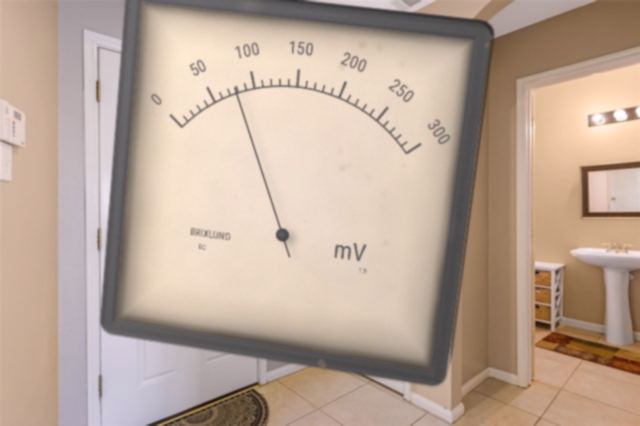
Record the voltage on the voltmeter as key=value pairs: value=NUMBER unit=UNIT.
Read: value=80 unit=mV
